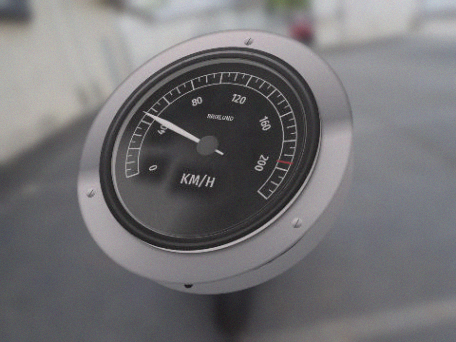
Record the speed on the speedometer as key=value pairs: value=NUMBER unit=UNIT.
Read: value=45 unit=km/h
